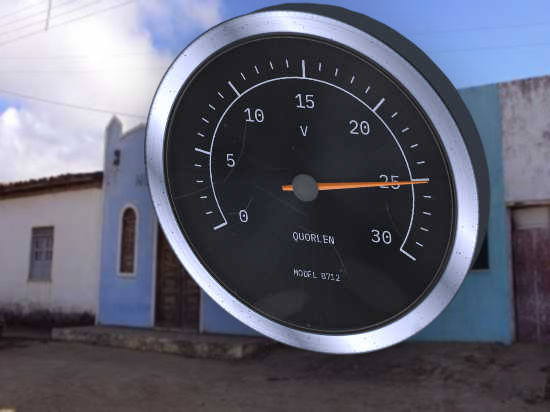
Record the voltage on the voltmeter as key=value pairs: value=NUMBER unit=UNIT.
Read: value=25 unit=V
